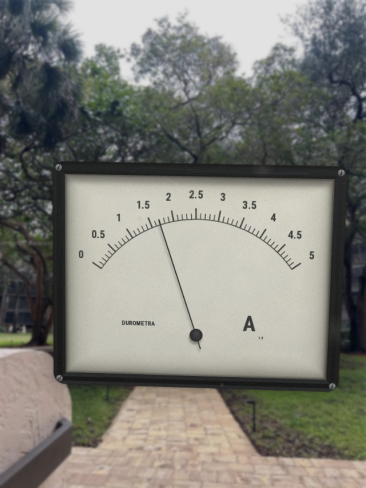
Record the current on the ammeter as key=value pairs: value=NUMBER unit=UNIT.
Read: value=1.7 unit=A
